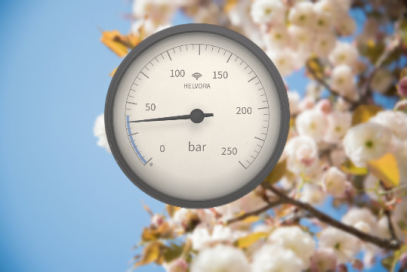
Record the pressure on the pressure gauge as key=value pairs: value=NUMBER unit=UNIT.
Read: value=35 unit=bar
